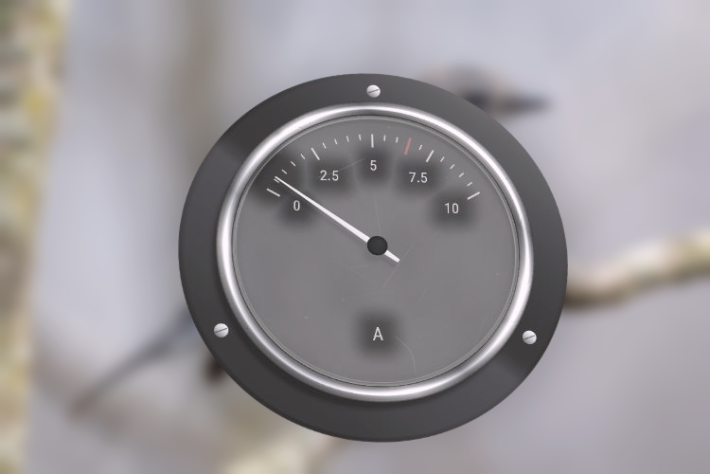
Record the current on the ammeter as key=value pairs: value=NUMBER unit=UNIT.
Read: value=0.5 unit=A
